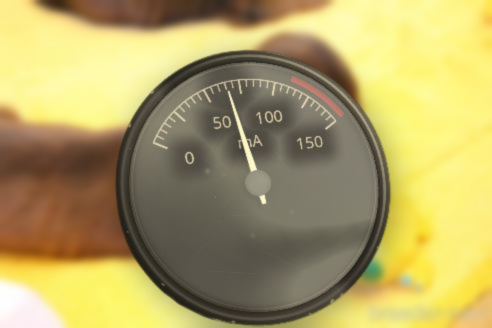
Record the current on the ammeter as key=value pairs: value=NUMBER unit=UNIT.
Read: value=65 unit=mA
